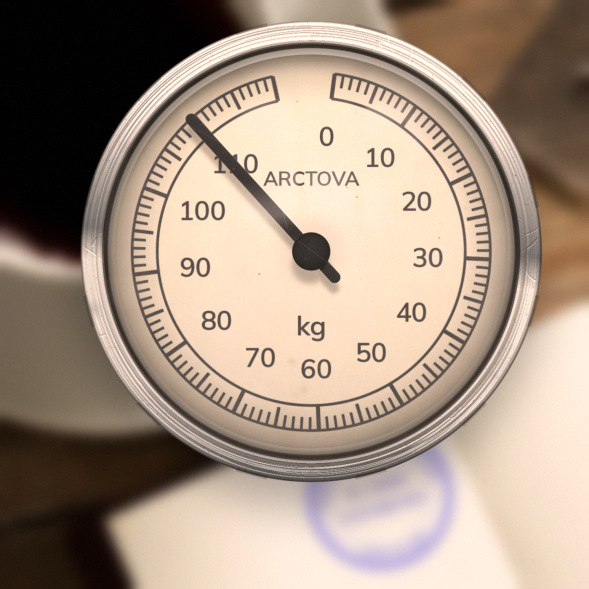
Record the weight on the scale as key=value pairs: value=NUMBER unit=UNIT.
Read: value=109.5 unit=kg
